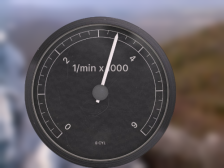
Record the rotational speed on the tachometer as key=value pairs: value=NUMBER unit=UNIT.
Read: value=3400 unit=rpm
